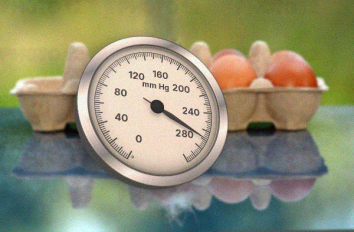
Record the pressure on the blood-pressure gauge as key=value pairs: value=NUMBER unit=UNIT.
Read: value=270 unit=mmHg
